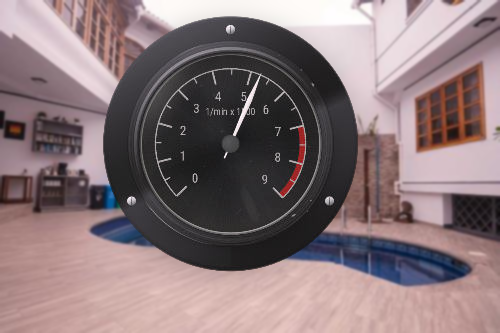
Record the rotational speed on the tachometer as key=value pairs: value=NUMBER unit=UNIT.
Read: value=5250 unit=rpm
